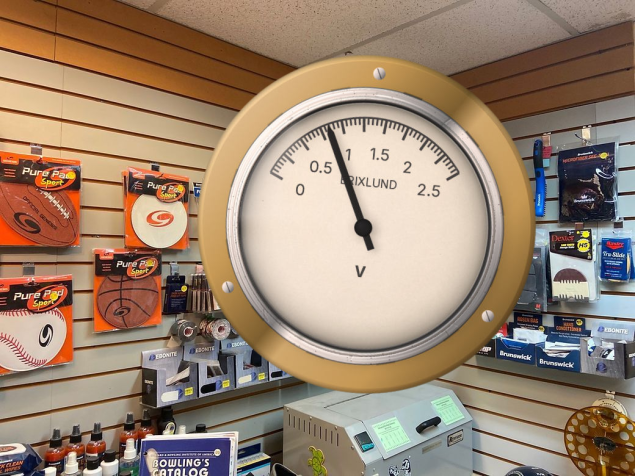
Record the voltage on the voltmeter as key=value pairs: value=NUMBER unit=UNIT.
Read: value=0.85 unit=V
